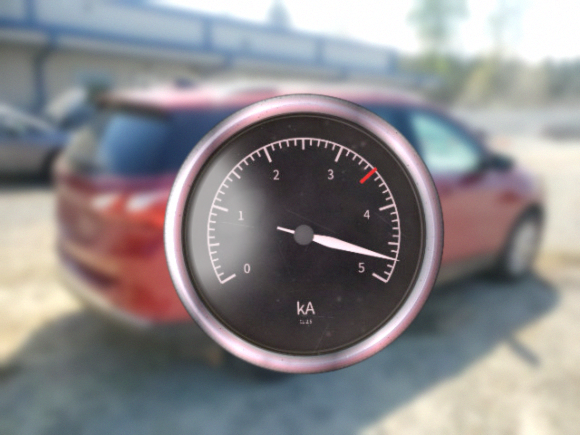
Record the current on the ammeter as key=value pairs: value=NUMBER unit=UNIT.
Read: value=4.7 unit=kA
